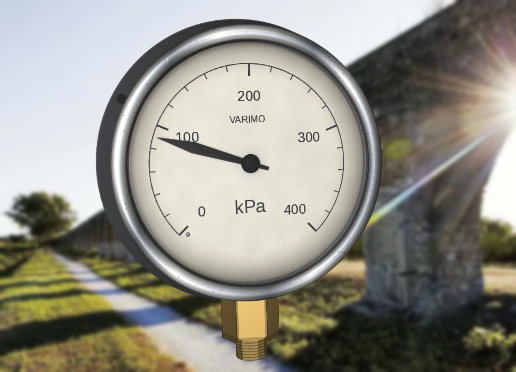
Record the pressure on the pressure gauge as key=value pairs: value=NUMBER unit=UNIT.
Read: value=90 unit=kPa
